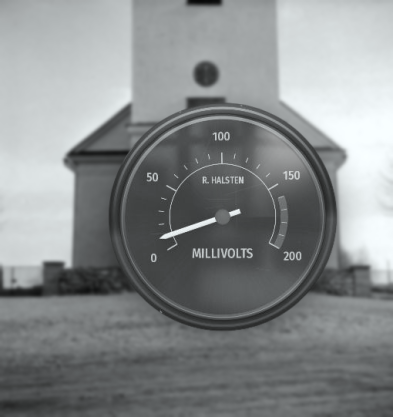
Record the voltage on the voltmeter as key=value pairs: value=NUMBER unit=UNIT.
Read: value=10 unit=mV
